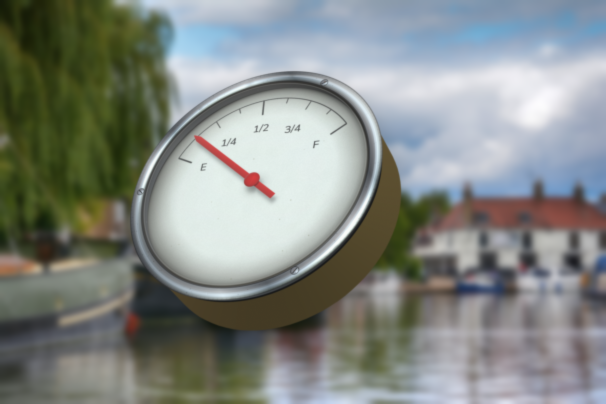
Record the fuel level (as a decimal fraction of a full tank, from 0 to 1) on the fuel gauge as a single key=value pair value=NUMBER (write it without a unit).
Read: value=0.125
